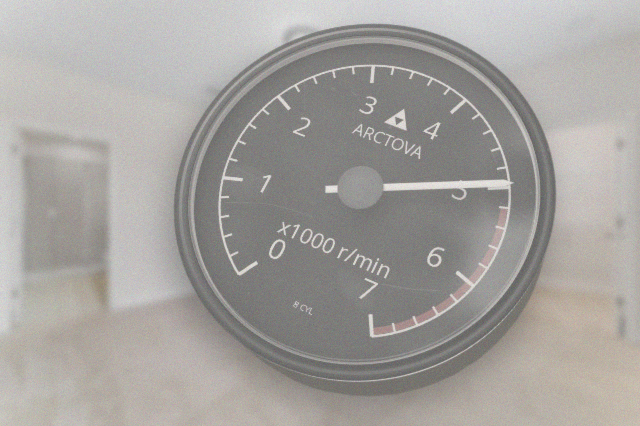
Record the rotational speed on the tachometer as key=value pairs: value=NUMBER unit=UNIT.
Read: value=5000 unit=rpm
